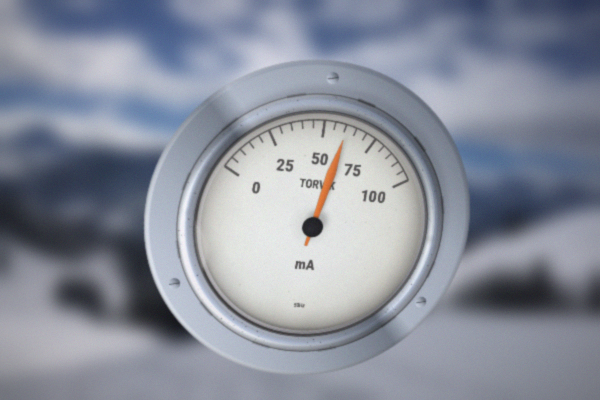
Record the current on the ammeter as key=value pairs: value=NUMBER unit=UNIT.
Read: value=60 unit=mA
